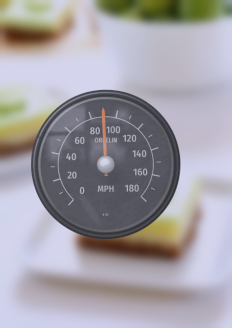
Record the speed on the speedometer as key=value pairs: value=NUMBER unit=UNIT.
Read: value=90 unit=mph
